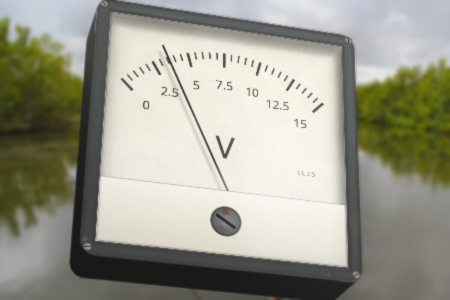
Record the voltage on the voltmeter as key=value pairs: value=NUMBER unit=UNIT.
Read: value=3.5 unit=V
